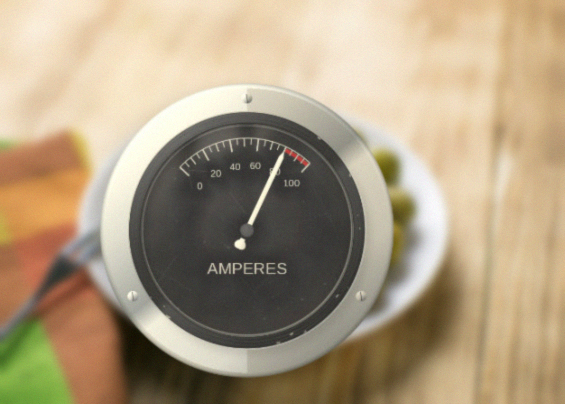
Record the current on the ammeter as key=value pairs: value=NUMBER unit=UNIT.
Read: value=80 unit=A
